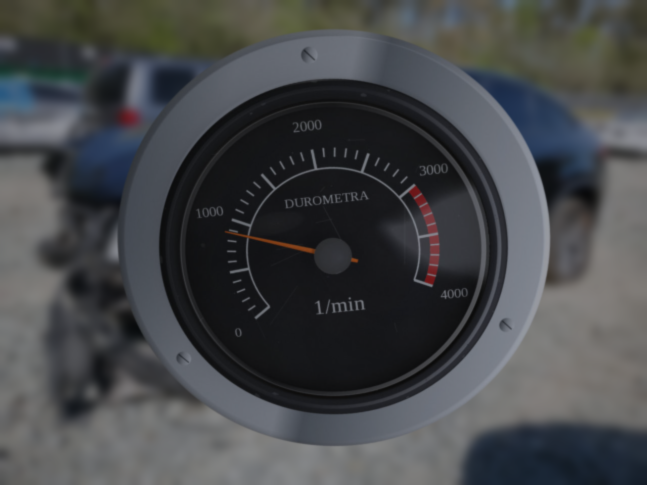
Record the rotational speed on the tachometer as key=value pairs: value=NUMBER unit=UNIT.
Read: value=900 unit=rpm
